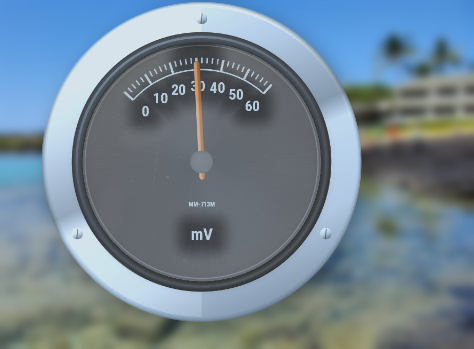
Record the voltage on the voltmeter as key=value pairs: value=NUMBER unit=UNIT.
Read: value=30 unit=mV
